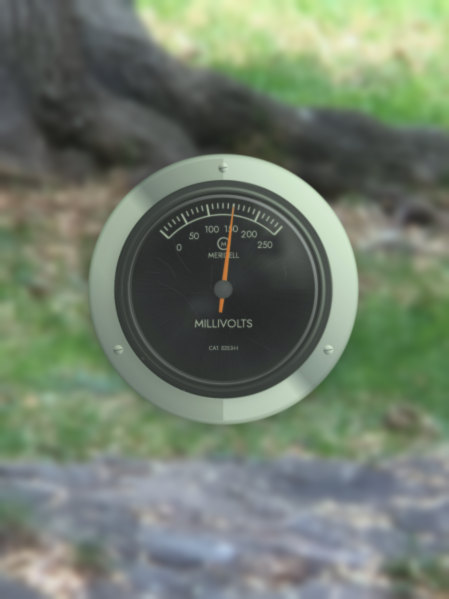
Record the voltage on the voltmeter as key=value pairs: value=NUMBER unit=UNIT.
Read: value=150 unit=mV
